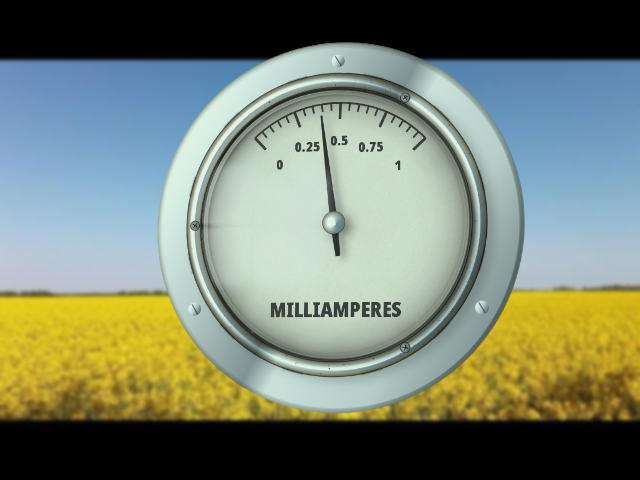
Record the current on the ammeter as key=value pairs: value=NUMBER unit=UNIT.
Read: value=0.4 unit=mA
